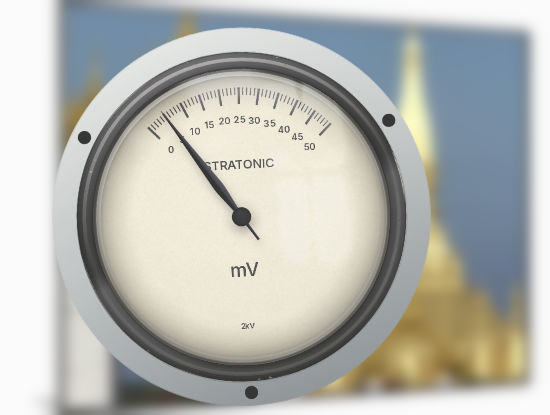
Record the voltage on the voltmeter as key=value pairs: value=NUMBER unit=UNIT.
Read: value=5 unit=mV
